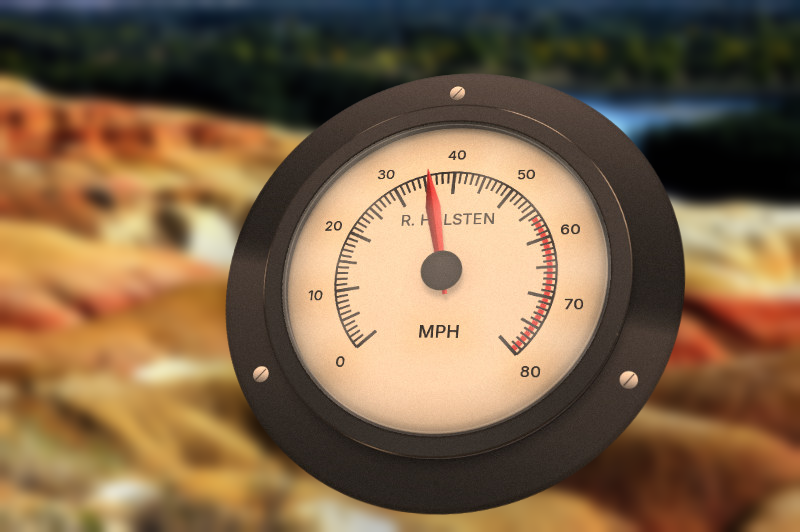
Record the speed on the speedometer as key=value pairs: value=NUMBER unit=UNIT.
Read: value=36 unit=mph
